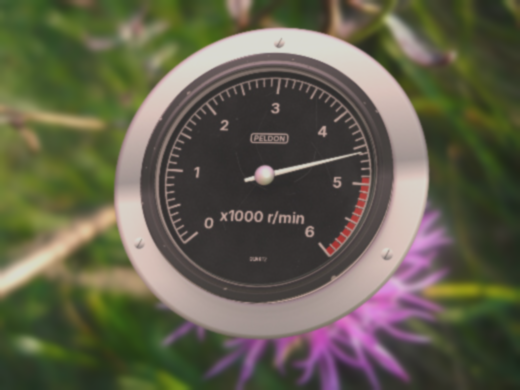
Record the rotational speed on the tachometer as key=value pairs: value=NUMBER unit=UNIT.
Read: value=4600 unit=rpm
